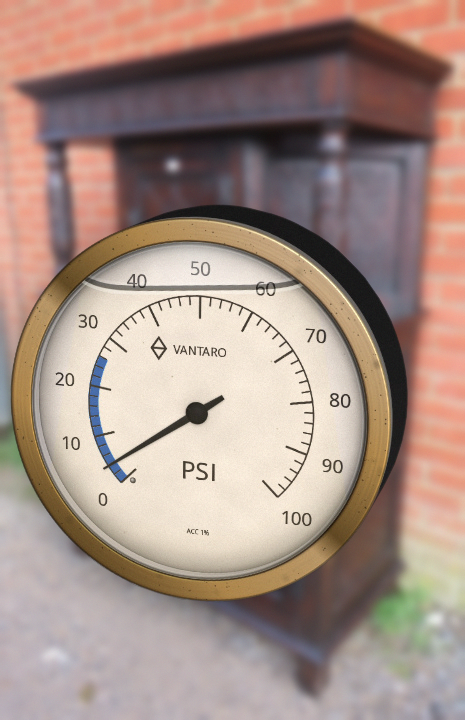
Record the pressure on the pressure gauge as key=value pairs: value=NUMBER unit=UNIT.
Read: value=4 unit=psi
